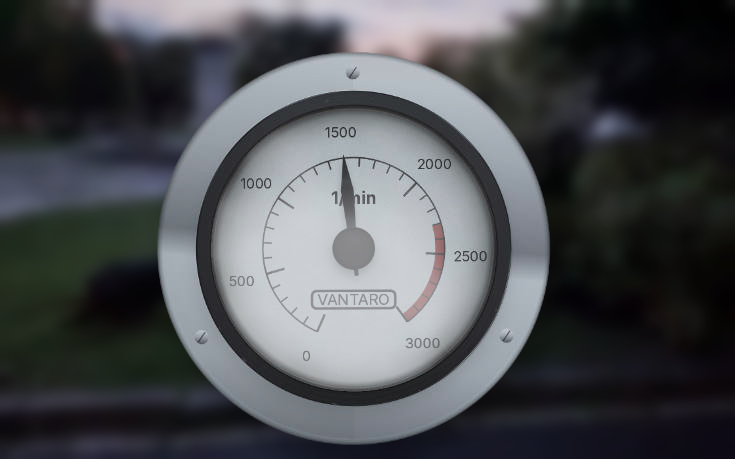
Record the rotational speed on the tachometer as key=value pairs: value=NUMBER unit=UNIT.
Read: value=1500 unit=rpm
